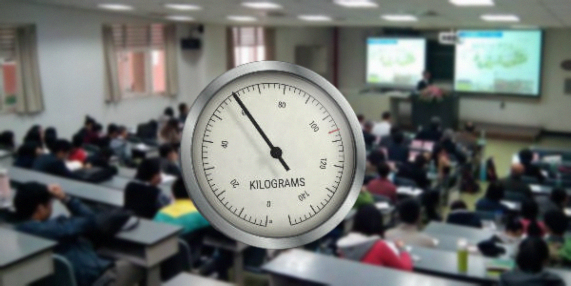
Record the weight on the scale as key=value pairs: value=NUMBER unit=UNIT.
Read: value=60 unit=kg
